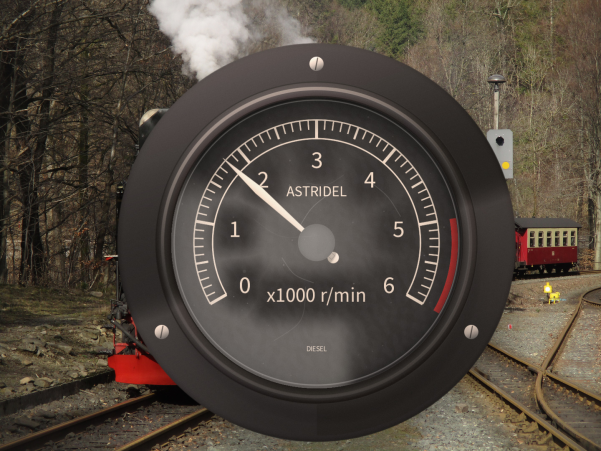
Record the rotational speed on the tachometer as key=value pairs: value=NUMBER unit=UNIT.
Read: value=1800 unit=rpm
